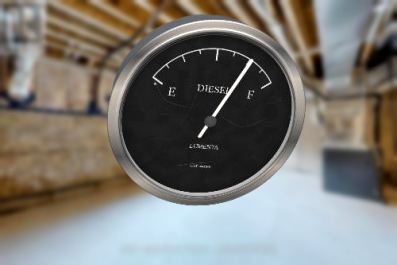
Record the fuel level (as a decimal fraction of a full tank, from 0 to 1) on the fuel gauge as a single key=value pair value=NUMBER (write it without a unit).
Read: value=0.75
